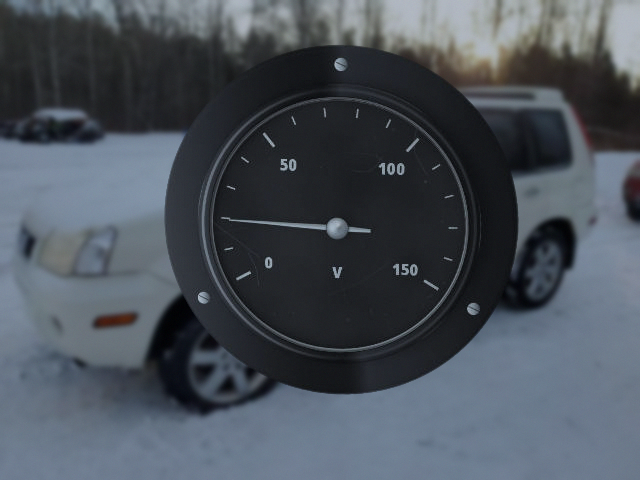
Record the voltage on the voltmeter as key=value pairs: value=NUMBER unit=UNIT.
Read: value=20 unit=V
